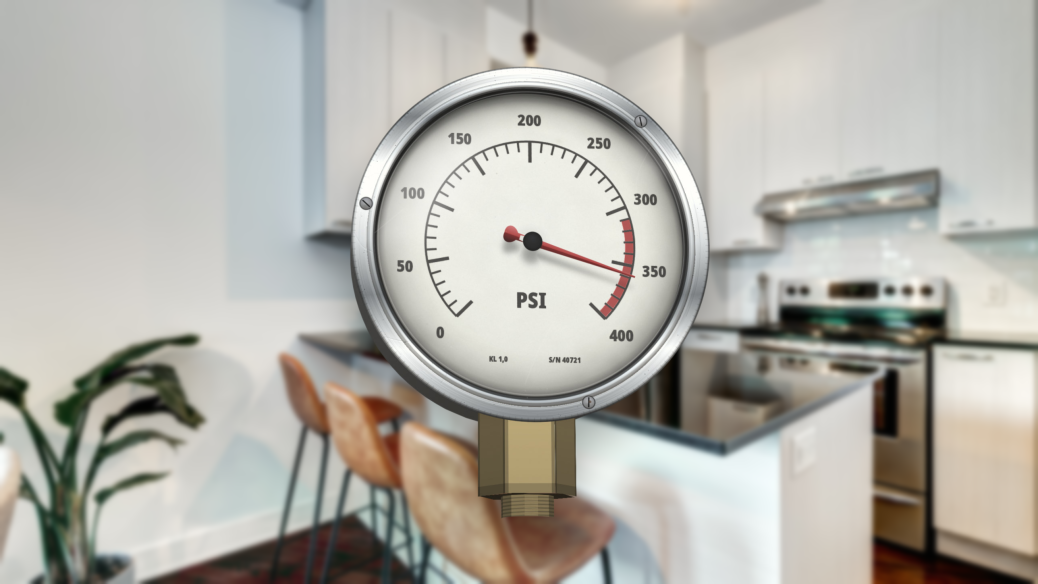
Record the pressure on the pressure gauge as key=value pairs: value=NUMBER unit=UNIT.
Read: value=360 unit=psi
